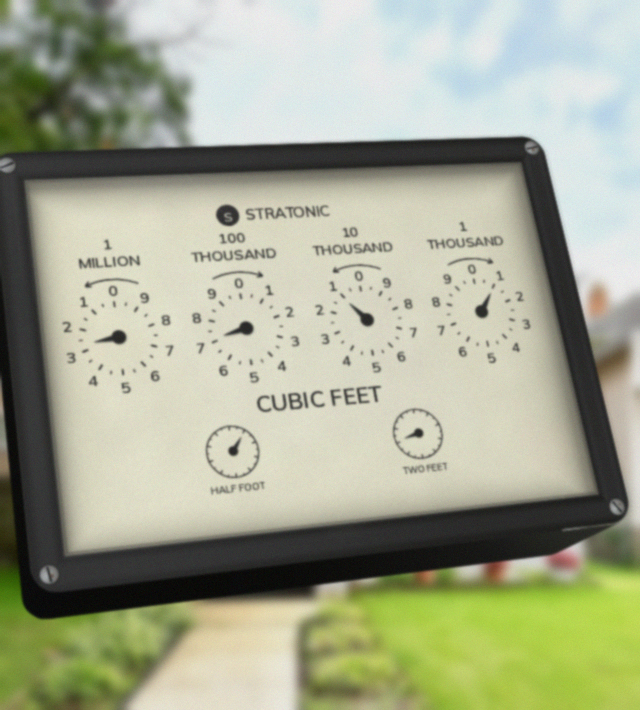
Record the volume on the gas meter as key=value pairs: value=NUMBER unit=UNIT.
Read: value=271100 unit=ft³
